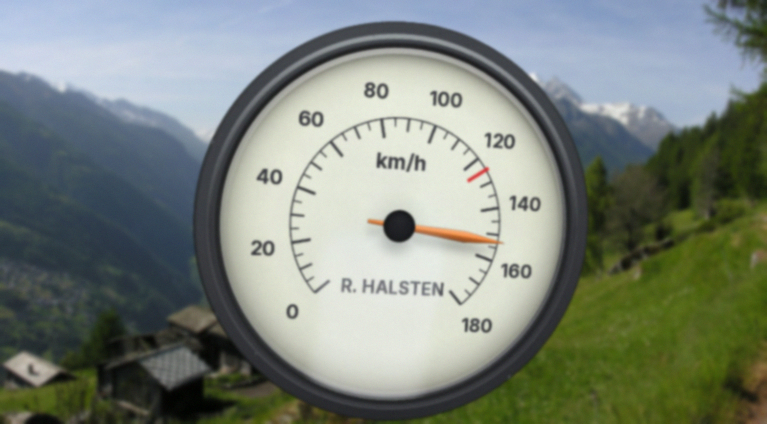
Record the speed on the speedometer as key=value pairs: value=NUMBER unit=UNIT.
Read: value=152.5 unit=km/h
